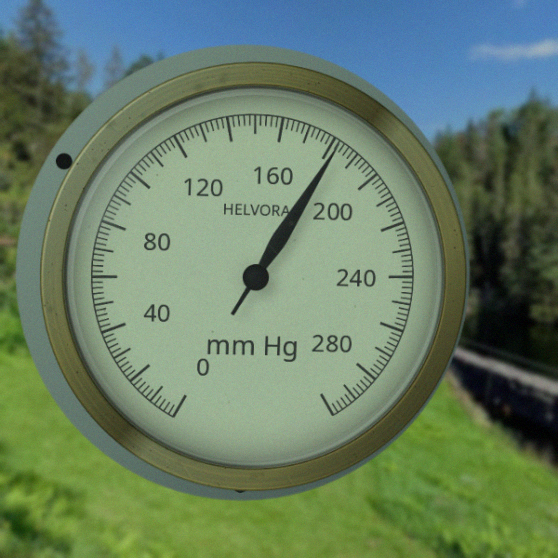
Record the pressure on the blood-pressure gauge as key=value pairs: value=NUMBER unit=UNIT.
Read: value=182 unit=mmHg
